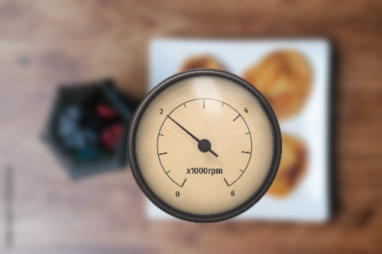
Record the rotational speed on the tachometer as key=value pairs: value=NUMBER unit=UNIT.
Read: value=2000 unit=rpm
